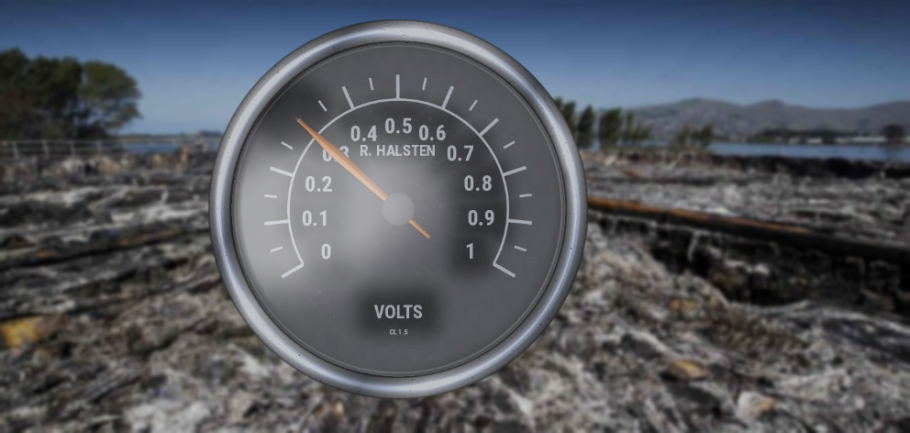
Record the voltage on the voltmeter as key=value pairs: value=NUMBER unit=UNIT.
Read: value=0.3 unit=V
